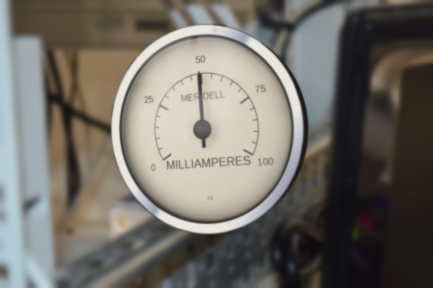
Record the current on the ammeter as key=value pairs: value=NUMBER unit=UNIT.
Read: value=50 unit=mA
